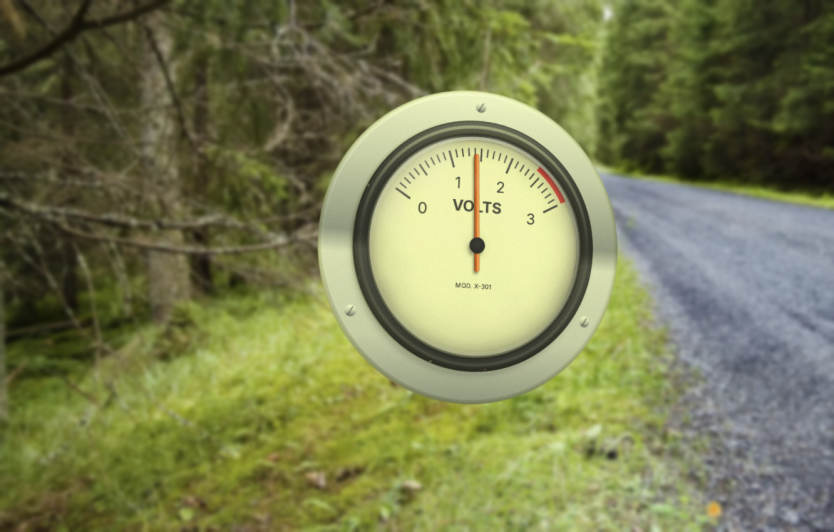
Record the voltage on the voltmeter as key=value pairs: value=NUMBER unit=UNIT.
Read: value=1.4 unit=V
